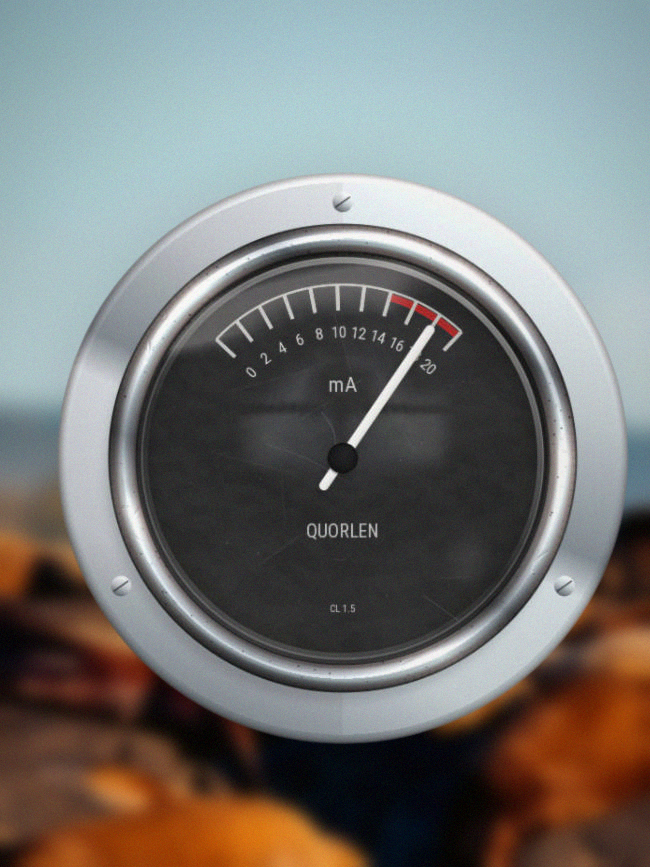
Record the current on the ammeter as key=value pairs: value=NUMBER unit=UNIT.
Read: value=18 unit=mA
